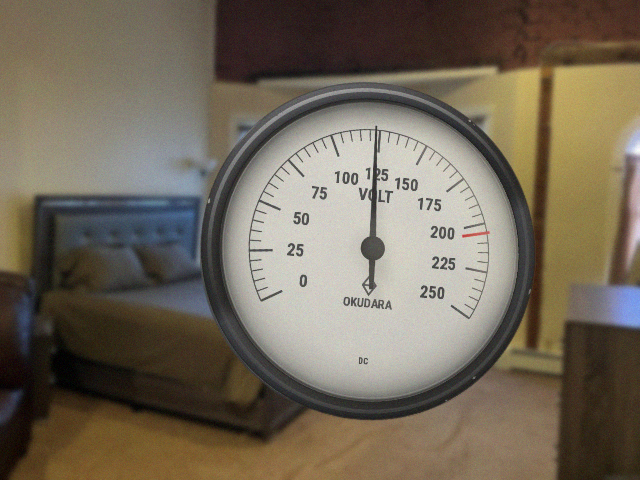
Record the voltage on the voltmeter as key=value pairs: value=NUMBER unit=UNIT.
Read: value=122.5 unit=V
